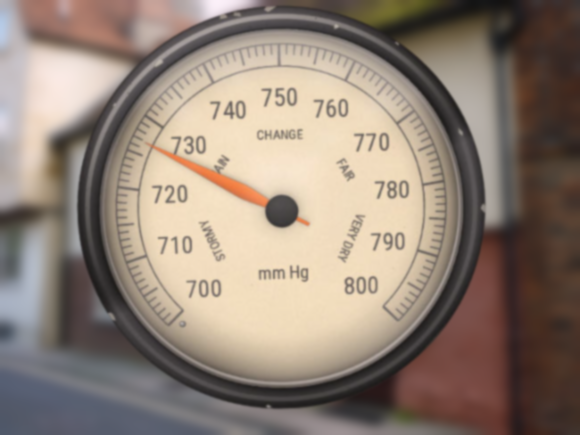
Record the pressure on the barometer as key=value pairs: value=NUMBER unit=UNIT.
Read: value=727 unit=mmHg
